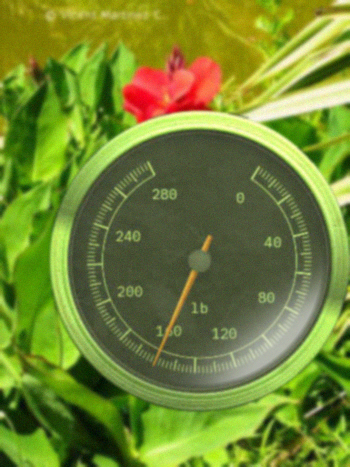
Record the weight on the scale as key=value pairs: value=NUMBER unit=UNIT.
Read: value=160 unit=lb
